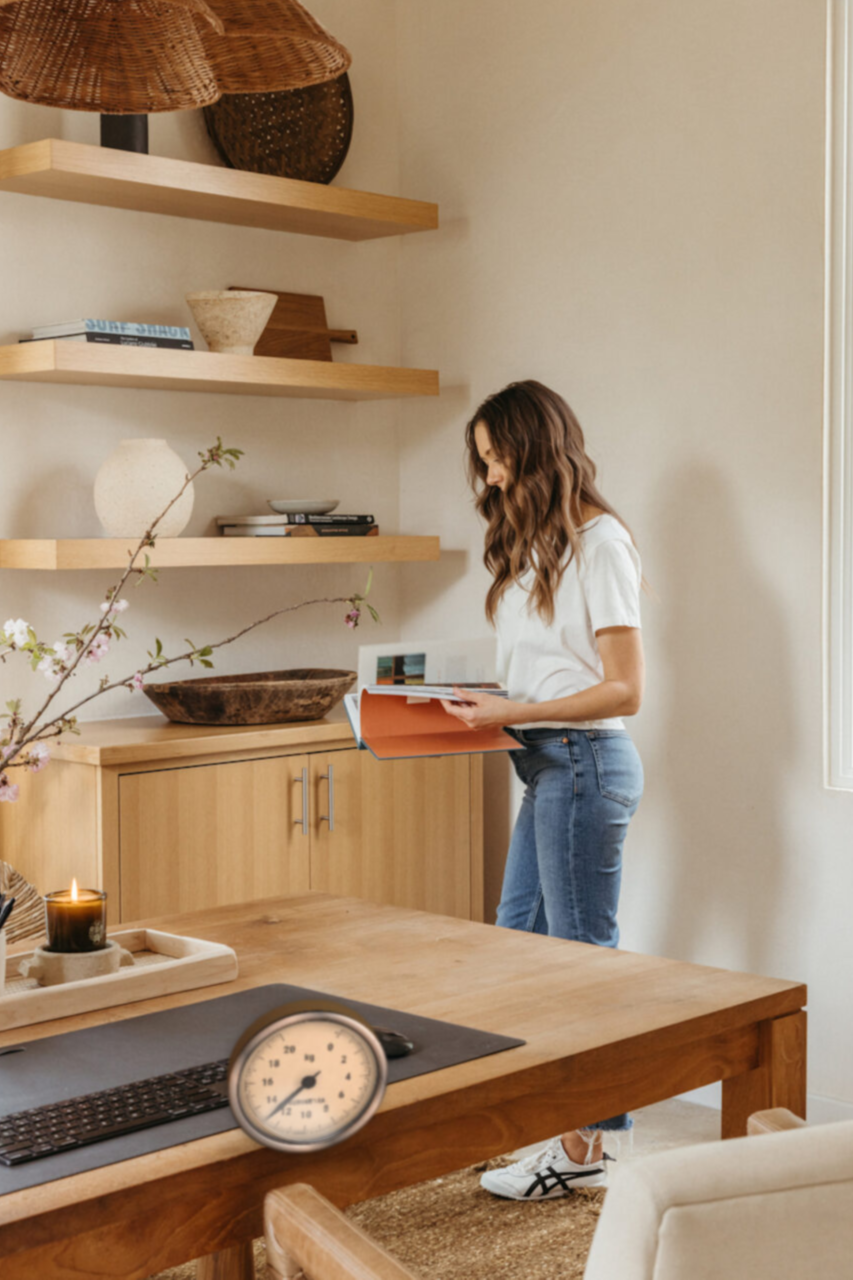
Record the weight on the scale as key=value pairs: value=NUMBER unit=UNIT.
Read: value=13 unit=kg
